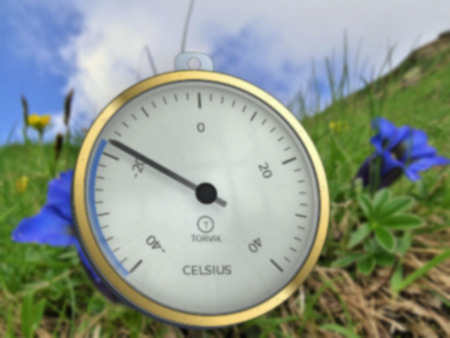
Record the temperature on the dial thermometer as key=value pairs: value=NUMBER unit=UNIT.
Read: value=-18 unit=°C
